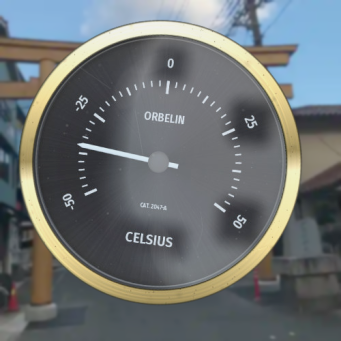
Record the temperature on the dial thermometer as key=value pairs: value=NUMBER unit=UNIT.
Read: value=-35 unit=°C
